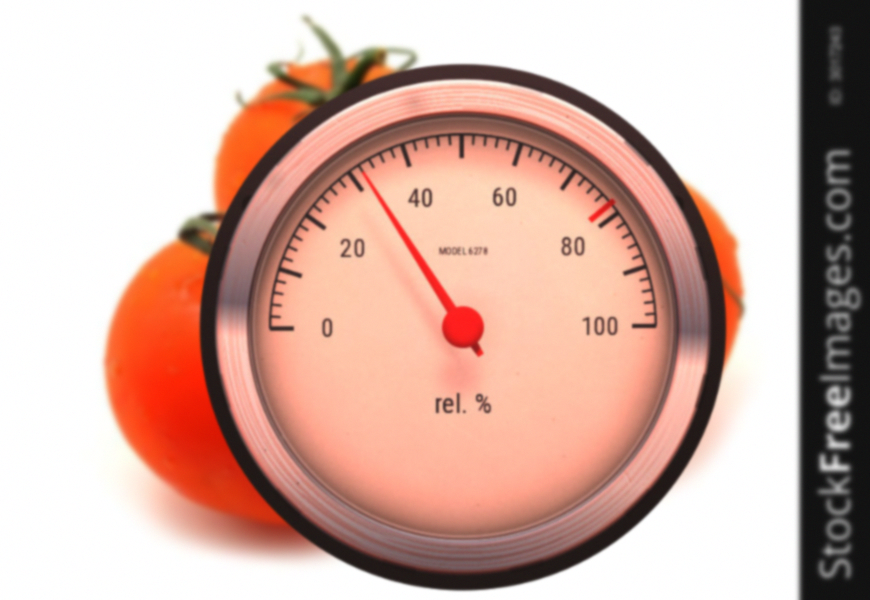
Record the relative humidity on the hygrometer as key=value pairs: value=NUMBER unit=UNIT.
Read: value=32 unit=%
